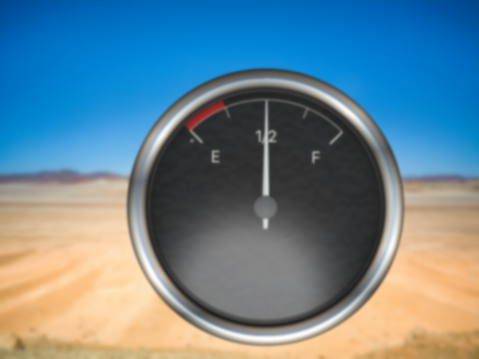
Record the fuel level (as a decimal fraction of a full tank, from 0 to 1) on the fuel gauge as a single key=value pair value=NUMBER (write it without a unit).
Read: value=0.5
